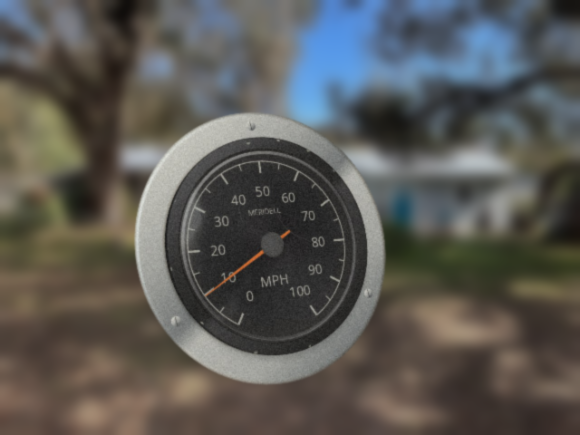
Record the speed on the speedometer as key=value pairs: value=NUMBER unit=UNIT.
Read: value=10 unit=mph
